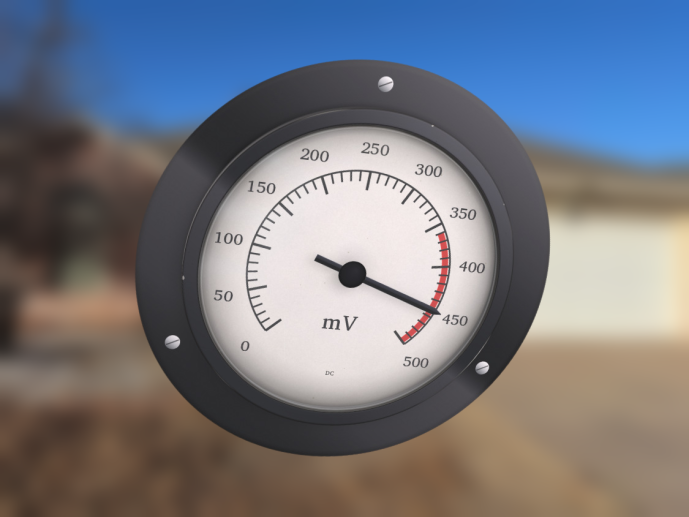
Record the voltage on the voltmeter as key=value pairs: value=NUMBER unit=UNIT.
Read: value=450 unit=mV
